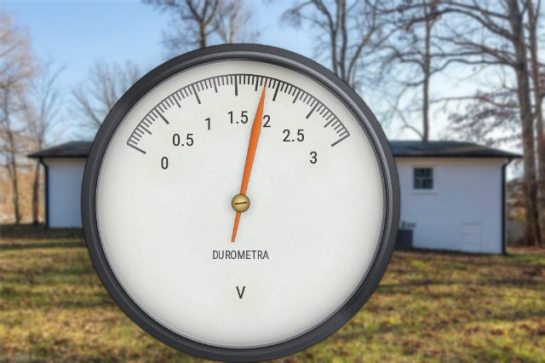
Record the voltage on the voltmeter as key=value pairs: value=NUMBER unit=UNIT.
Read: value=1.85 unit=V
